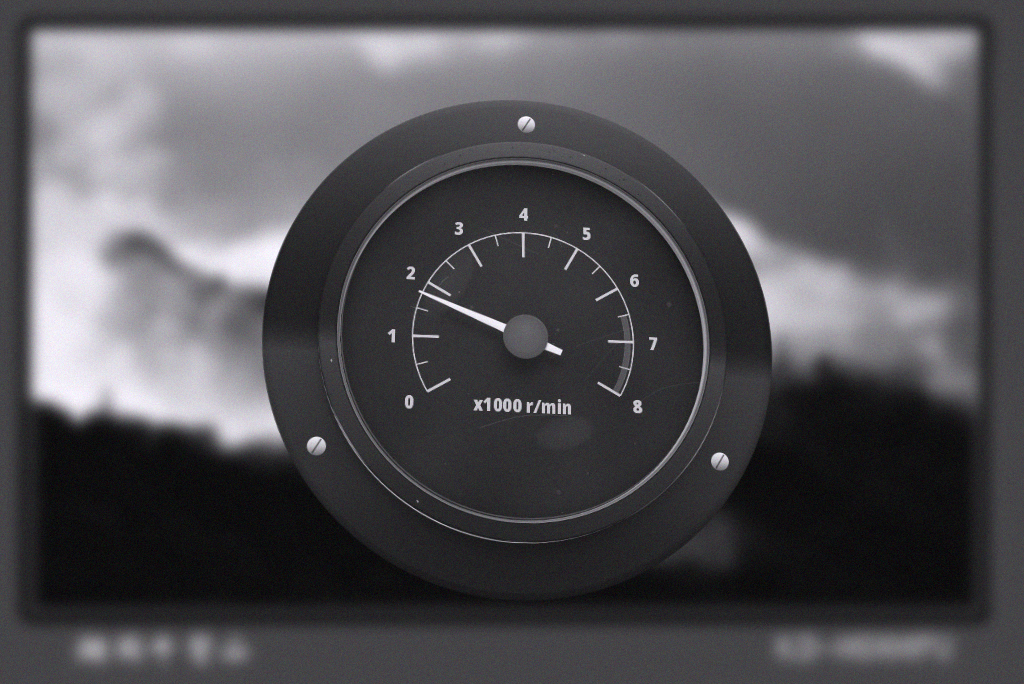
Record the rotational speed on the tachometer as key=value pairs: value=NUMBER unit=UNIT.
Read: value=1750 unit=rpm
